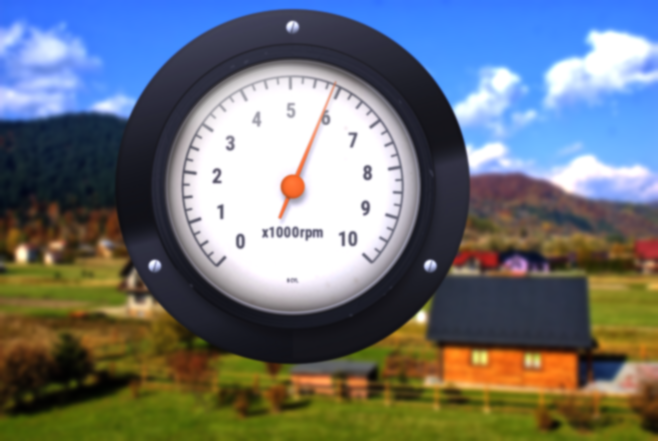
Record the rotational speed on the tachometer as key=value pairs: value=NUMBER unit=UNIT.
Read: value=5875 unit=rpm
